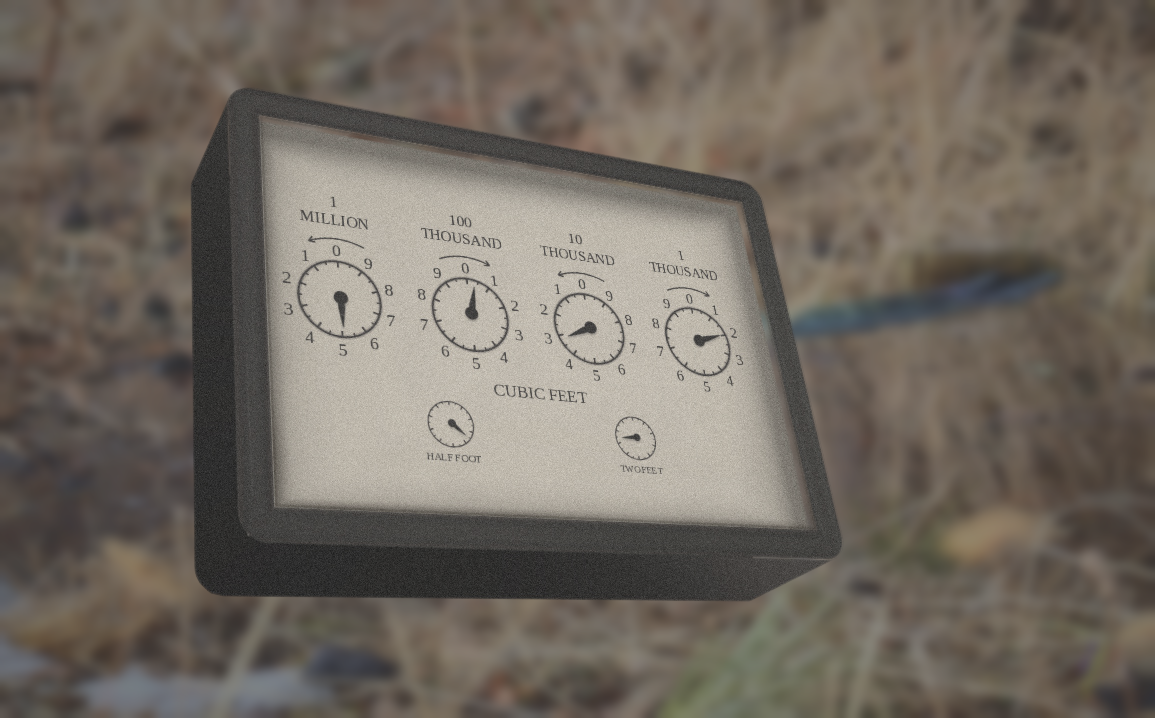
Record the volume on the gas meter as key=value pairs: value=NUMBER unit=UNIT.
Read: value=503200 unit=ft³
